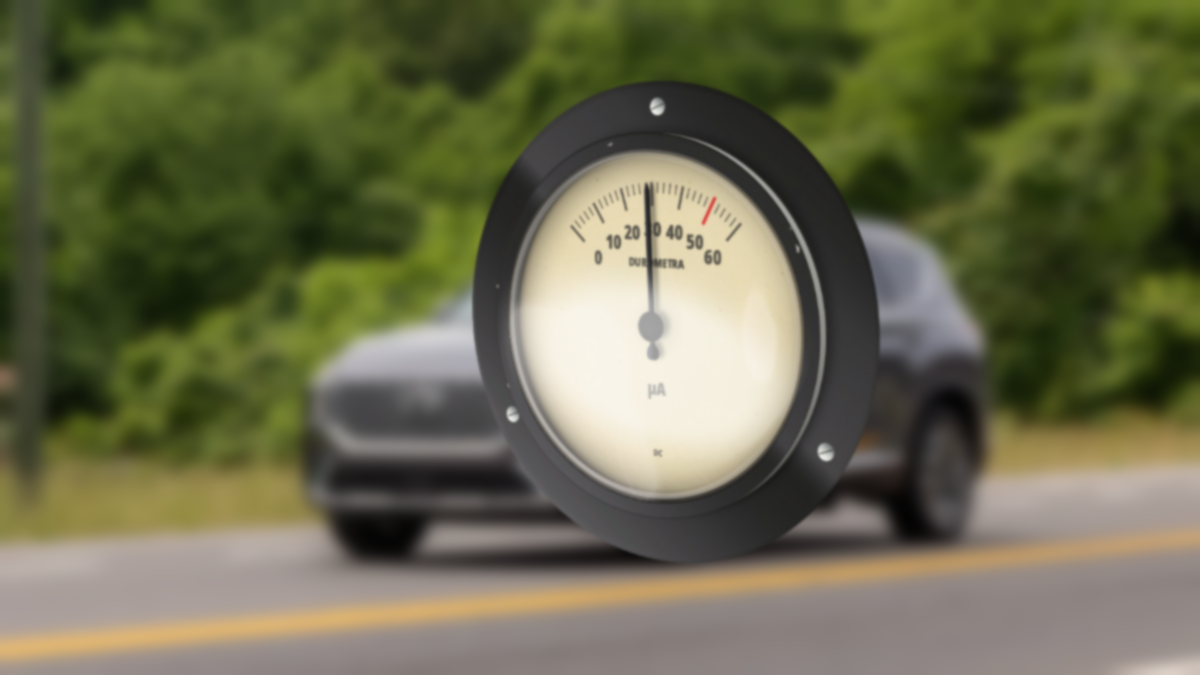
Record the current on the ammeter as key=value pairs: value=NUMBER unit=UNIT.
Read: value=30 unit=µA
